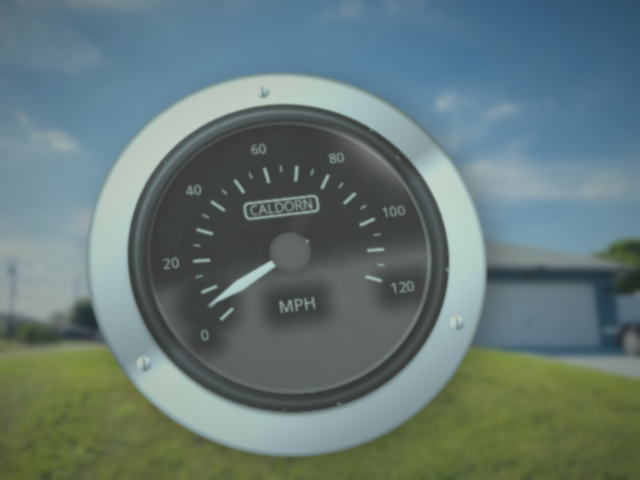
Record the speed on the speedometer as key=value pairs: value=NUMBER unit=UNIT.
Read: value=5 unit=mph
